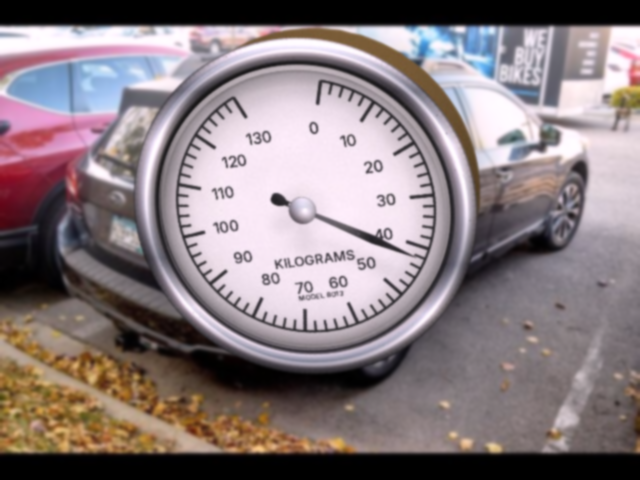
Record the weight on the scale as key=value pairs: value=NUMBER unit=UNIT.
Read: value=42 unit=kg
